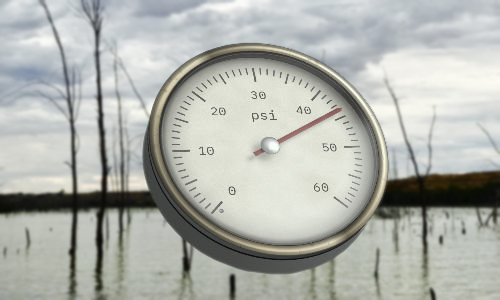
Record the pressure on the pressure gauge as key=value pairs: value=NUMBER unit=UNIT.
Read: value=44 unit=psi
